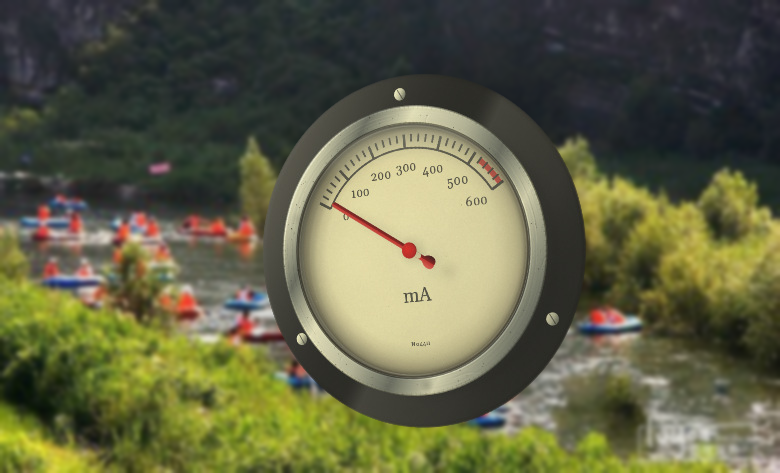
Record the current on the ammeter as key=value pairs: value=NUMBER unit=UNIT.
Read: value=20 unit=mA
